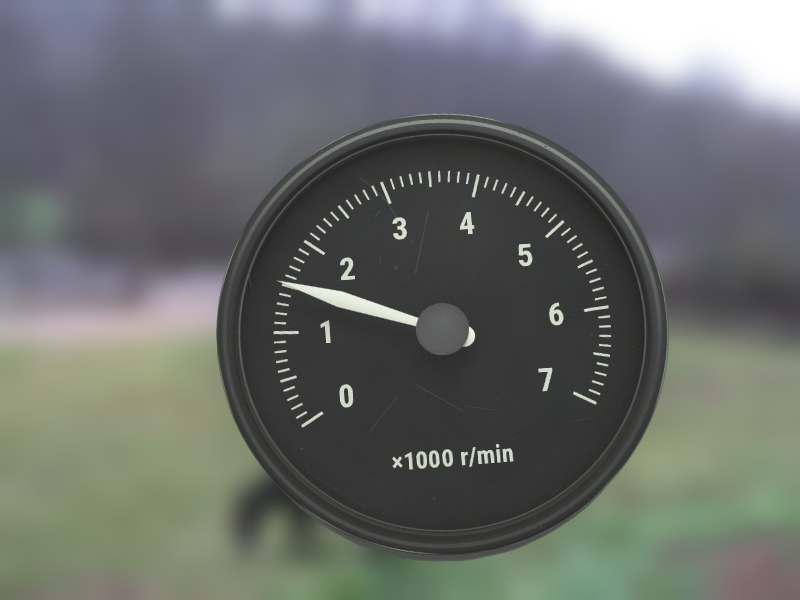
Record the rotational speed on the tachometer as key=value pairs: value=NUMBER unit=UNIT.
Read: value=1500 unit=rpm
